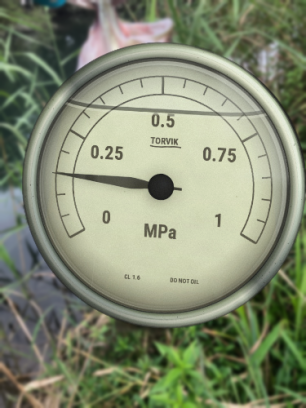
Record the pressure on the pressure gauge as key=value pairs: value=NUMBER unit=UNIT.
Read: value=0.15 unit=MPa
